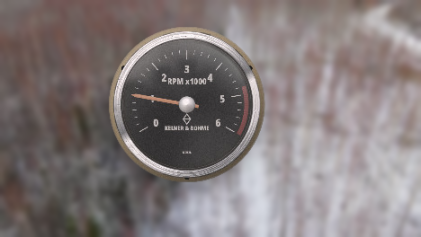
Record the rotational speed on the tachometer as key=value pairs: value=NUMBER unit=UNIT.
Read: value=1000 unit=rpm
